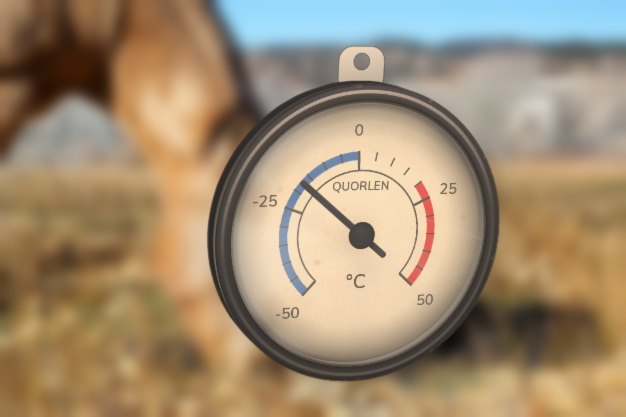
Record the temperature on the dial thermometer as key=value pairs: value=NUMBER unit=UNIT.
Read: value=-17.5 unit=°C
